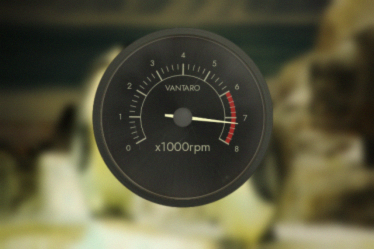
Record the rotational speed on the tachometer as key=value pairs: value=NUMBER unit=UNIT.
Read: value=7200 unit=rpm
